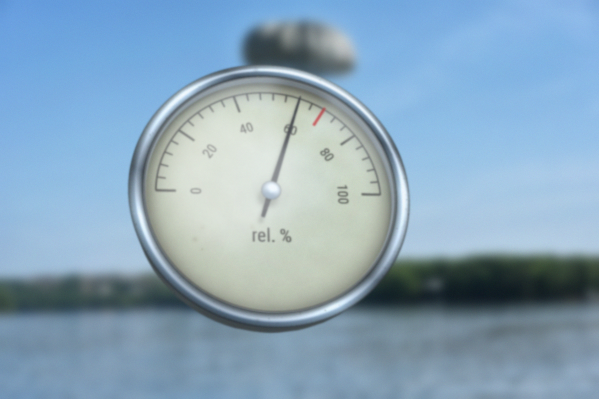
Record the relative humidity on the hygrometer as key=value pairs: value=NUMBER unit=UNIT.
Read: value=60 unit=%
